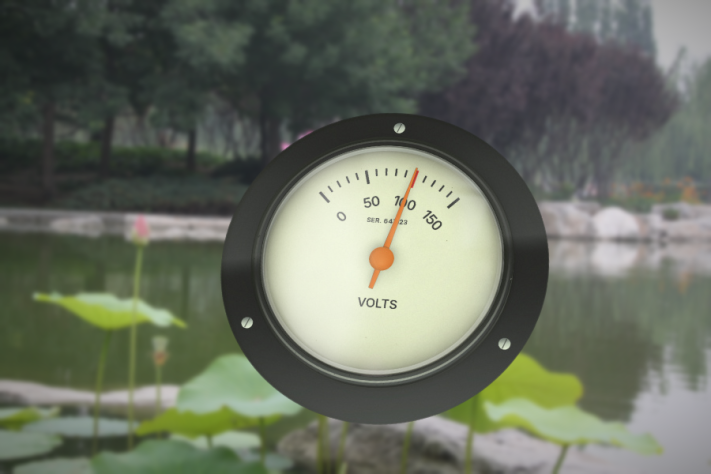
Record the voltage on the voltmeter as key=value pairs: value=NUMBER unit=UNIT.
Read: value=100 unit=V
